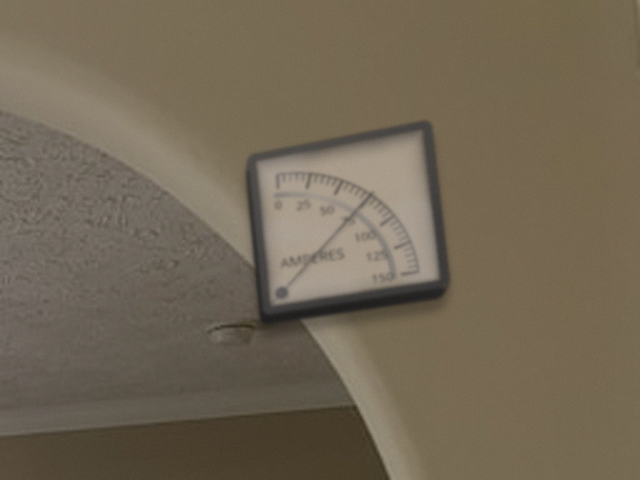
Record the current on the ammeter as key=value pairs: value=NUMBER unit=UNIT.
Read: value=75 unit=A
